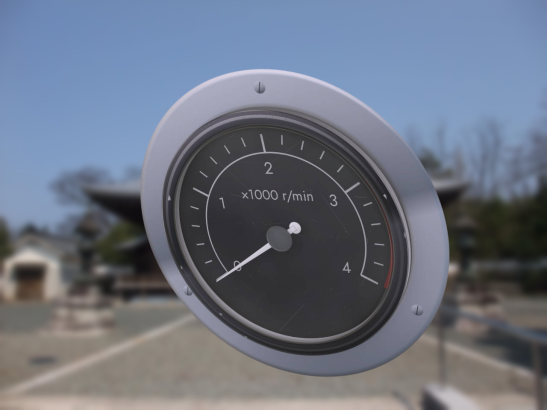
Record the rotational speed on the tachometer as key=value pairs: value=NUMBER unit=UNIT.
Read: value=0 unit=rpm
